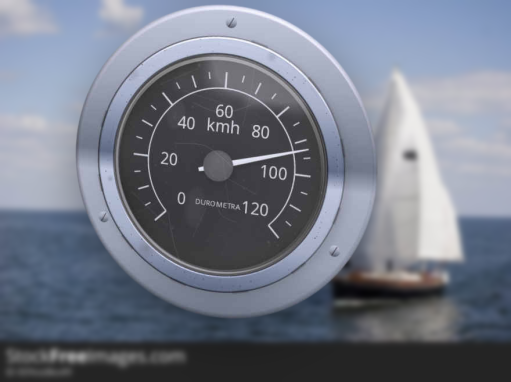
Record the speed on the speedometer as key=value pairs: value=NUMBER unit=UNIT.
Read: value=92.5 unit=km/h
